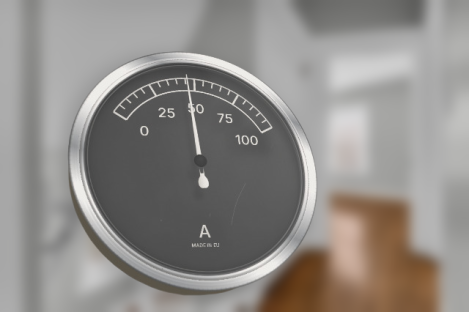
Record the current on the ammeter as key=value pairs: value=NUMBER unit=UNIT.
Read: value=45 unit=A
